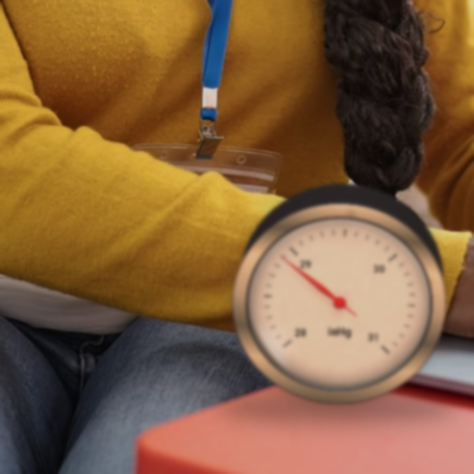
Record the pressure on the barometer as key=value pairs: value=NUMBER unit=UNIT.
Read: value=28.9 unit=inHg
